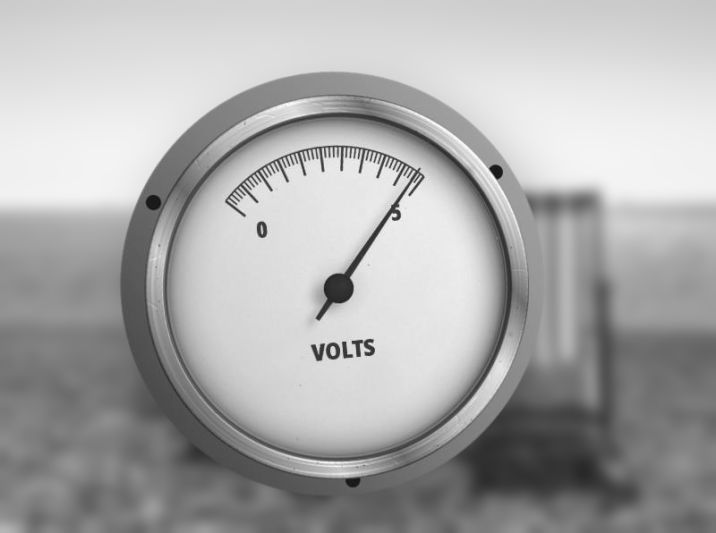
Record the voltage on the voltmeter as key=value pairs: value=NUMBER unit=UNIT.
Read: value=4.8 unit=V
